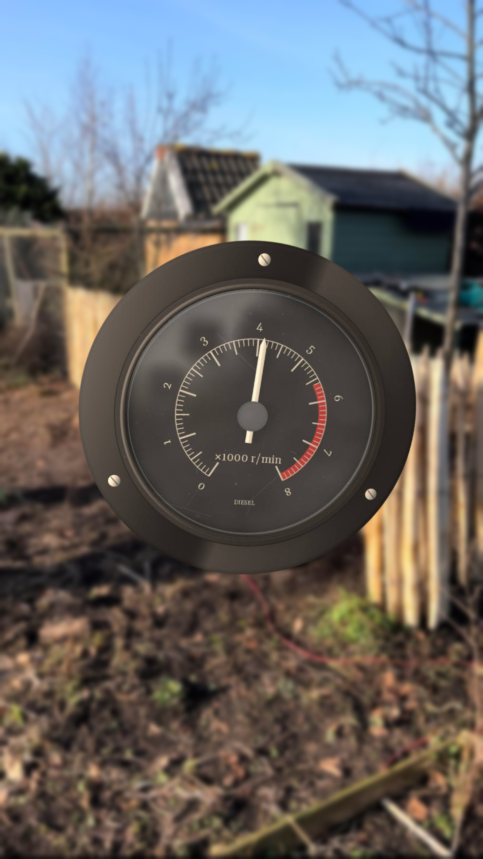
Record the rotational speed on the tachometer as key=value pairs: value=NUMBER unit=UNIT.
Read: value=4100 unit=rpm
